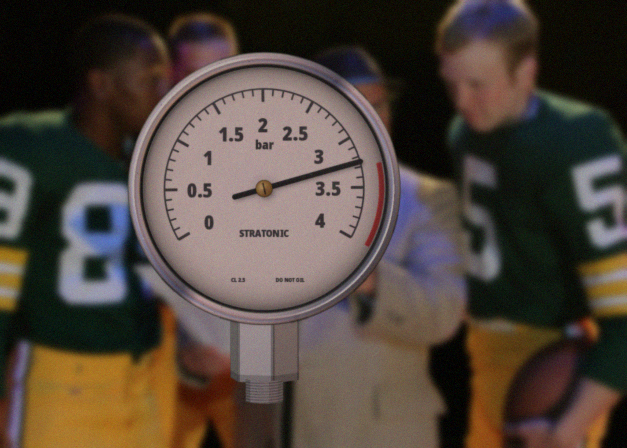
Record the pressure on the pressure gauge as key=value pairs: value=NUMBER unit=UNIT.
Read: value=3.25 unit=bar
